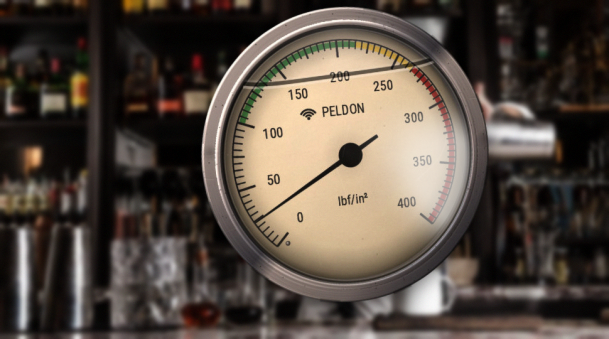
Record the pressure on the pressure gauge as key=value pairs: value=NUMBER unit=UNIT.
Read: value=25 unit=psi
